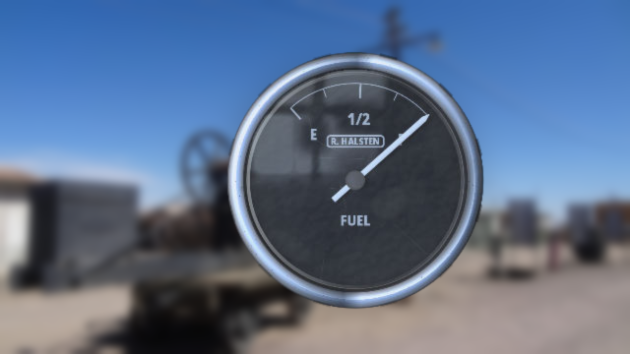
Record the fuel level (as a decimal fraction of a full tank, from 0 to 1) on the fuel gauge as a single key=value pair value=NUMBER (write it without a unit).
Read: value=1
